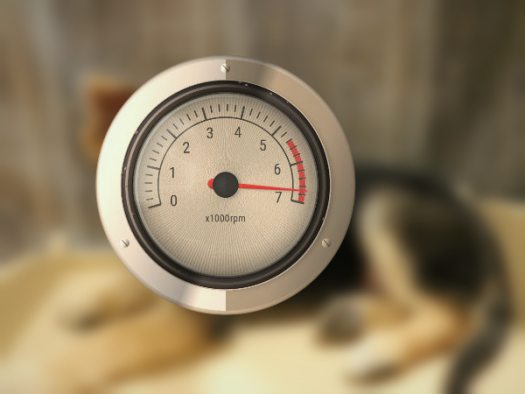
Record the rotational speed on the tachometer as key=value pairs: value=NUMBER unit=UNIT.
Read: value=6700 unit=rpm
